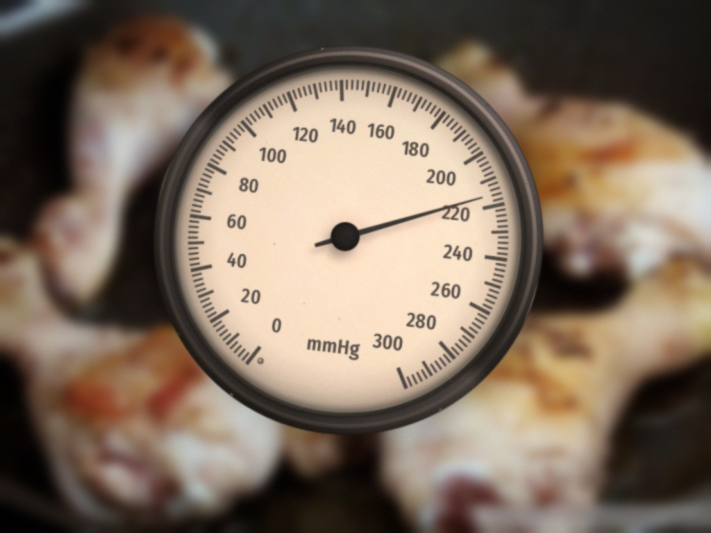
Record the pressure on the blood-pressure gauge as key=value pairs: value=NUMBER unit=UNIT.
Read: value=216 unit=mmHg
